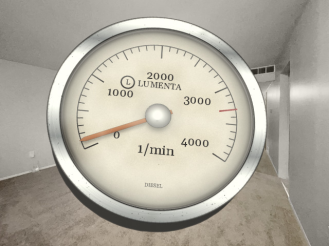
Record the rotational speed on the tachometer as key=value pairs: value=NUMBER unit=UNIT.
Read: value=100 unit=rpm
